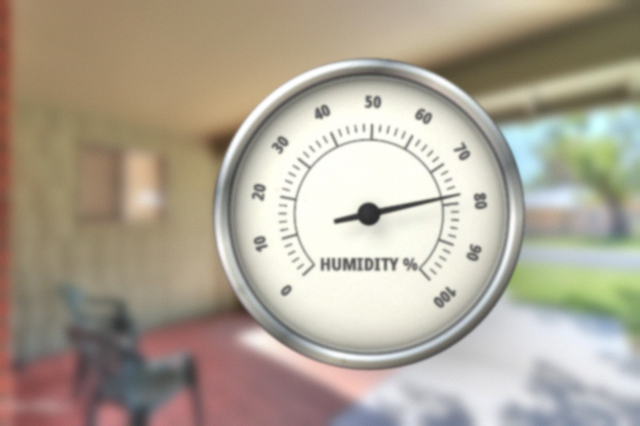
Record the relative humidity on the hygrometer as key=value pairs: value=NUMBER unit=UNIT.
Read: value=78 unit=%
